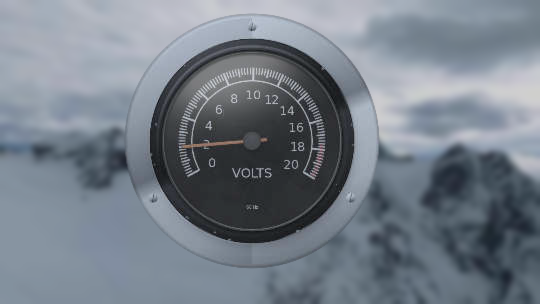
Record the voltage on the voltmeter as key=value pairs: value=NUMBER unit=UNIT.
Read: value=2 unit=V
